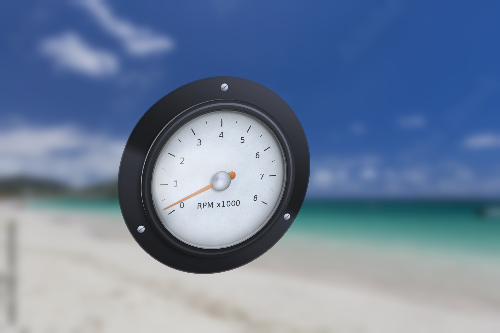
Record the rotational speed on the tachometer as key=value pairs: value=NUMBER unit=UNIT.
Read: value=250 unit=rpm
